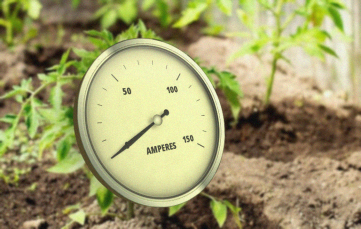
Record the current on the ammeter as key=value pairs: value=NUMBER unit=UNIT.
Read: value=0 unit=A
